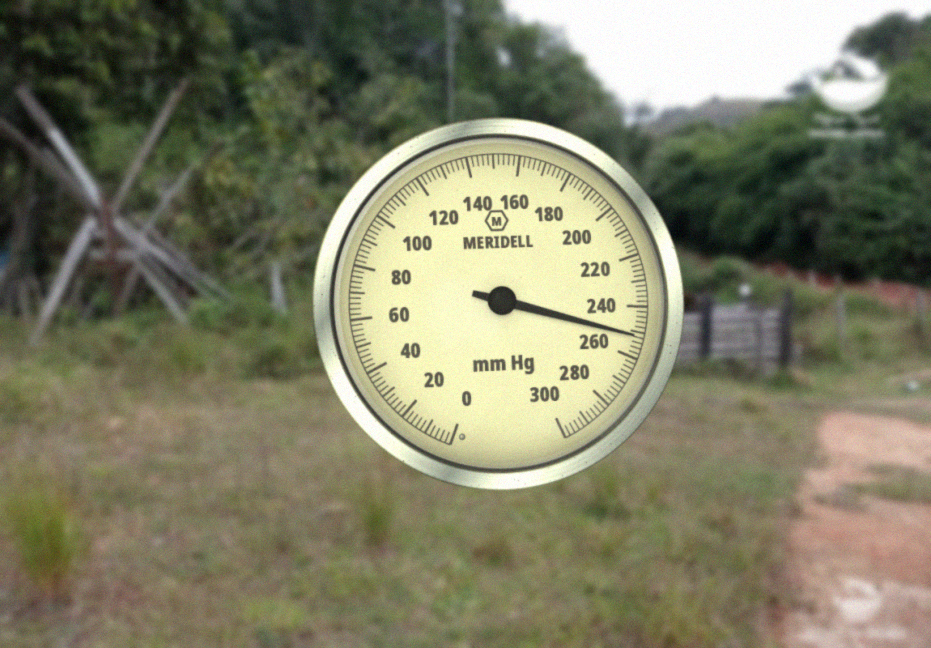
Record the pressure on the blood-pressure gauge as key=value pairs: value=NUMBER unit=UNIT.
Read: value=252 unit=mmHg
